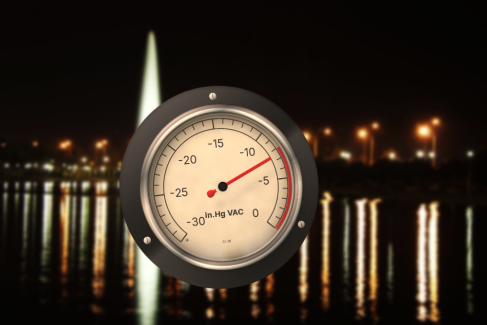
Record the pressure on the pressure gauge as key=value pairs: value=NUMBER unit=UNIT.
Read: value=-7.5 unit=inHg
